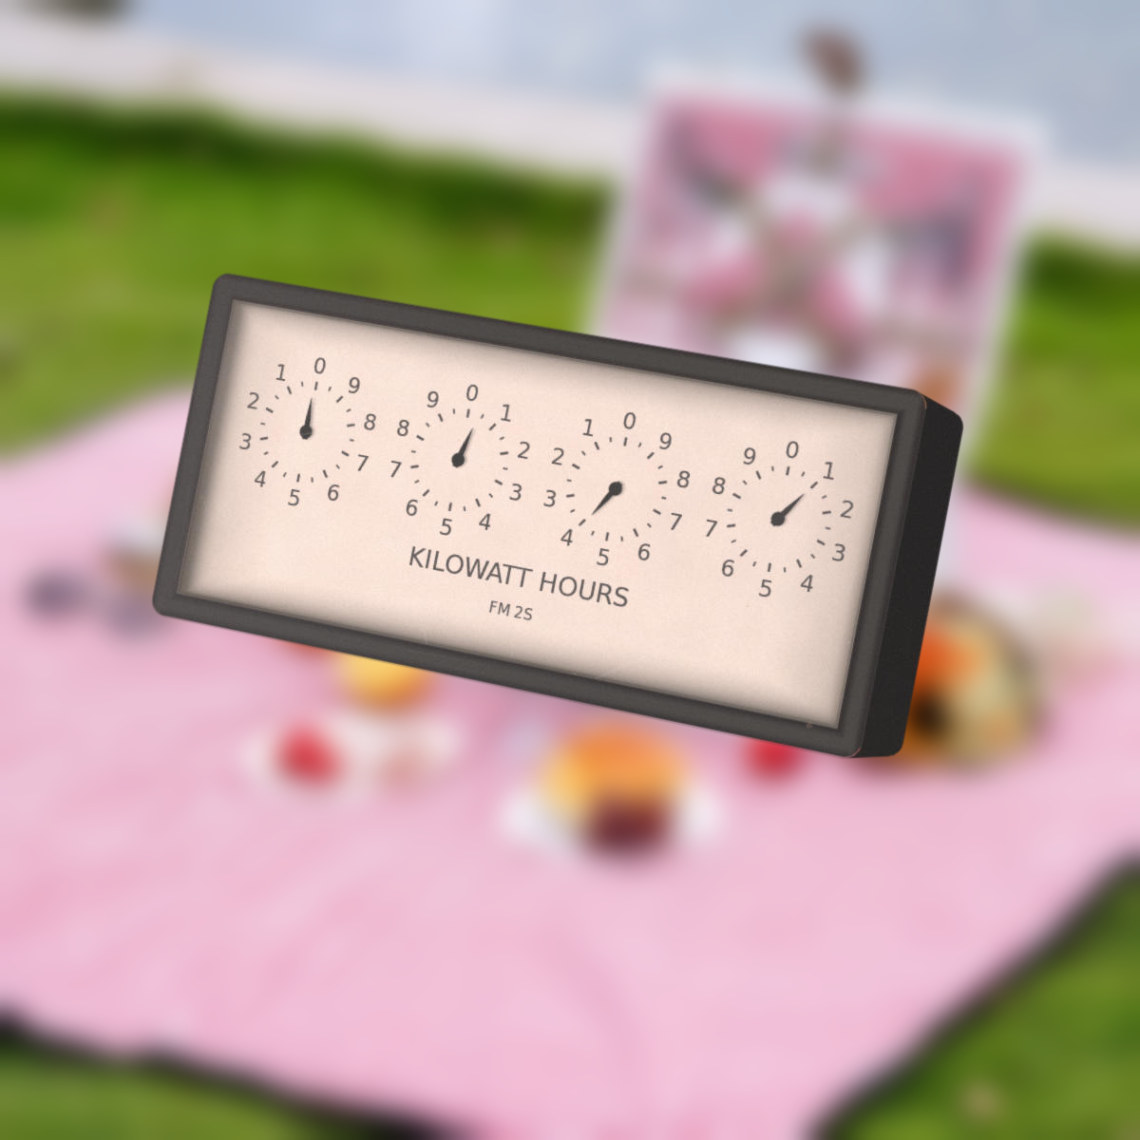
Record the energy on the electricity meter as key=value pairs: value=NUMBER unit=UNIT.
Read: value=41 unit=kWh
